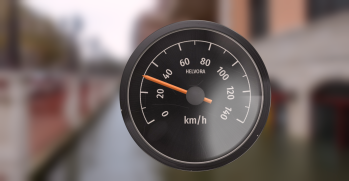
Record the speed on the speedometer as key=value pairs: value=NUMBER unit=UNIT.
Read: value=30 unit=km/h
